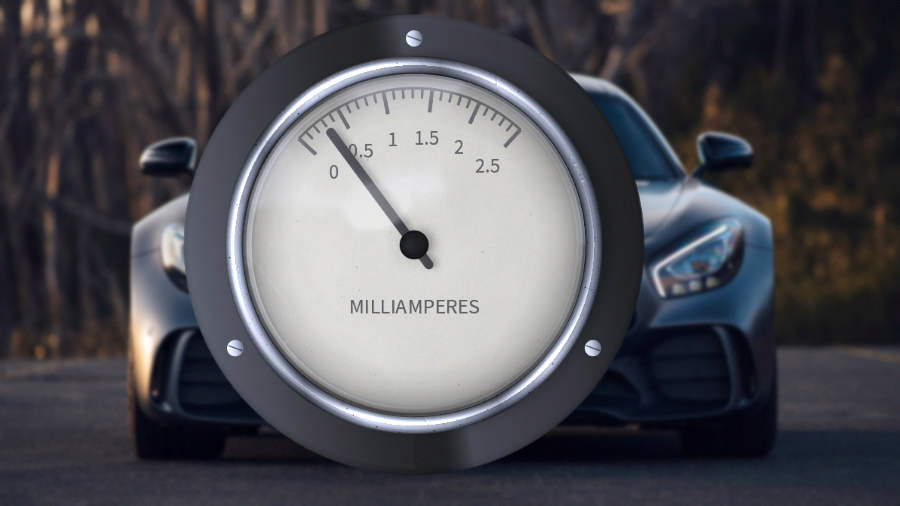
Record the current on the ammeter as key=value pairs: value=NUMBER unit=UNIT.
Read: value=0.3 unit=mA
